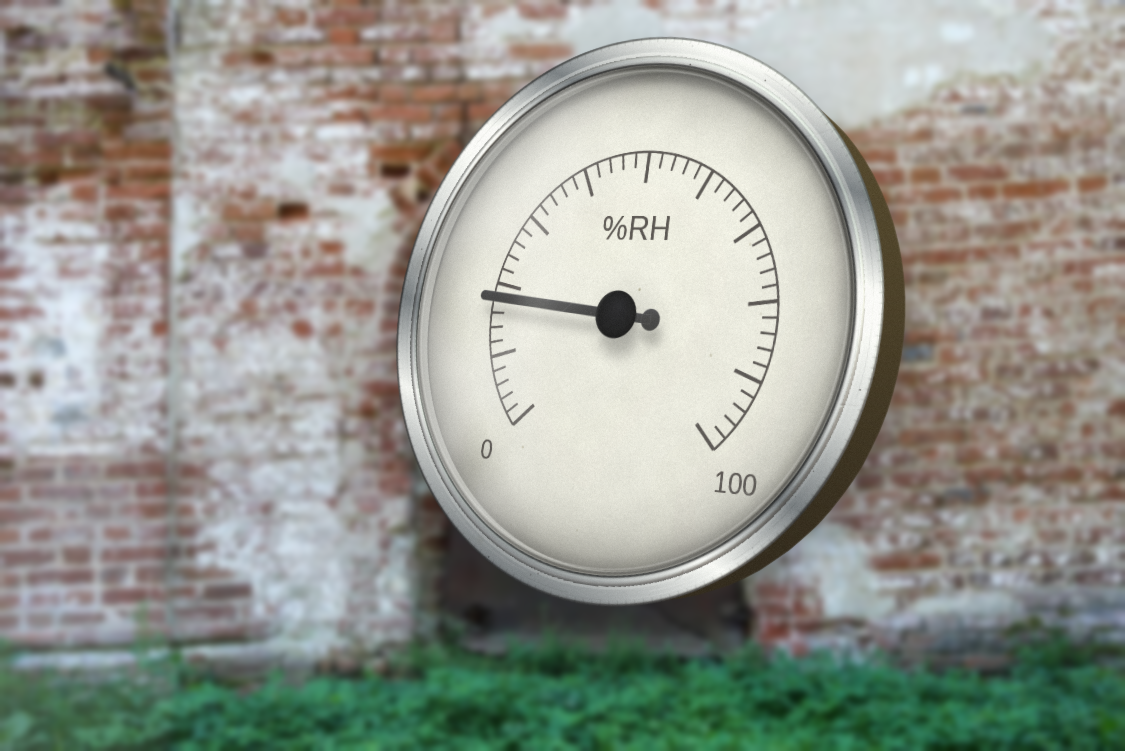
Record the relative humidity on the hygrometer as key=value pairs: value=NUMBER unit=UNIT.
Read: value=18 unit=%
